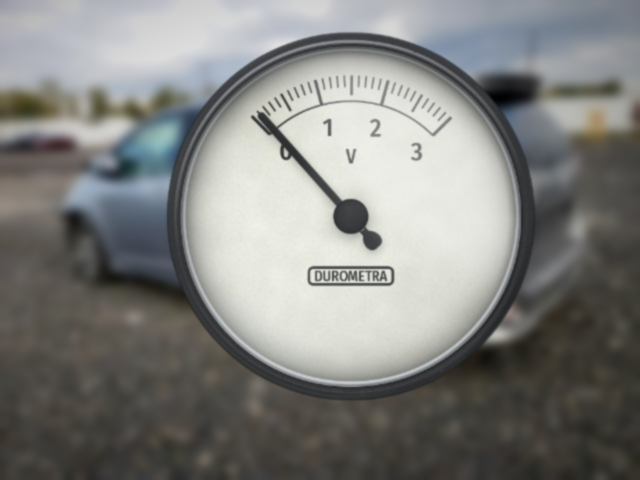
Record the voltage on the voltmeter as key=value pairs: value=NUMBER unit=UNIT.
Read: value=0.1 unit=V
